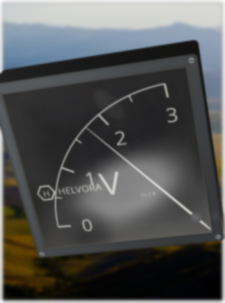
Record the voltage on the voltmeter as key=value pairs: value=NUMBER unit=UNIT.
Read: value=1.75 unit=V
